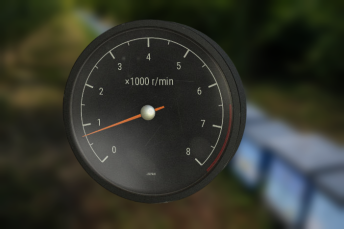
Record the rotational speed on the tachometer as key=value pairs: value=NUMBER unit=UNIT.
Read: value=750 unit=rpm
